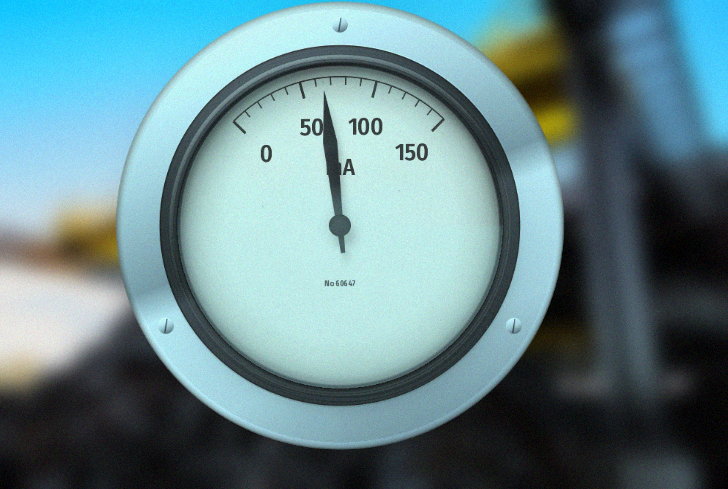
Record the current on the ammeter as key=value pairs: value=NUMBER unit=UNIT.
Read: value=65 unit=mA
